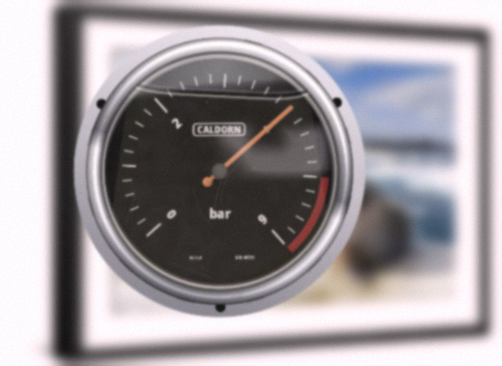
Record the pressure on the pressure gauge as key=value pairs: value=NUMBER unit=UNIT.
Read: value=4 unit=bar
